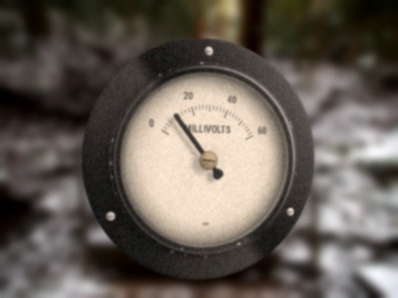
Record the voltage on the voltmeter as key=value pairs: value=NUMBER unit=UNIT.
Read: value=10 unit=mV
